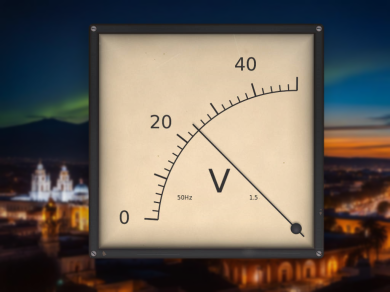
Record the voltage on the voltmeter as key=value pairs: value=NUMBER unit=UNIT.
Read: value=24 unit=V
